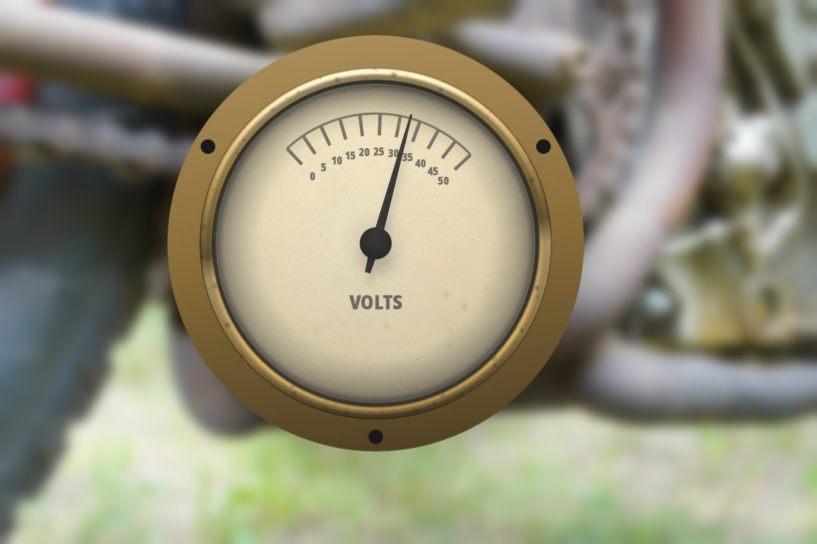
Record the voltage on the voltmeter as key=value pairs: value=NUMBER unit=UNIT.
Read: value=32.5 unit=V
